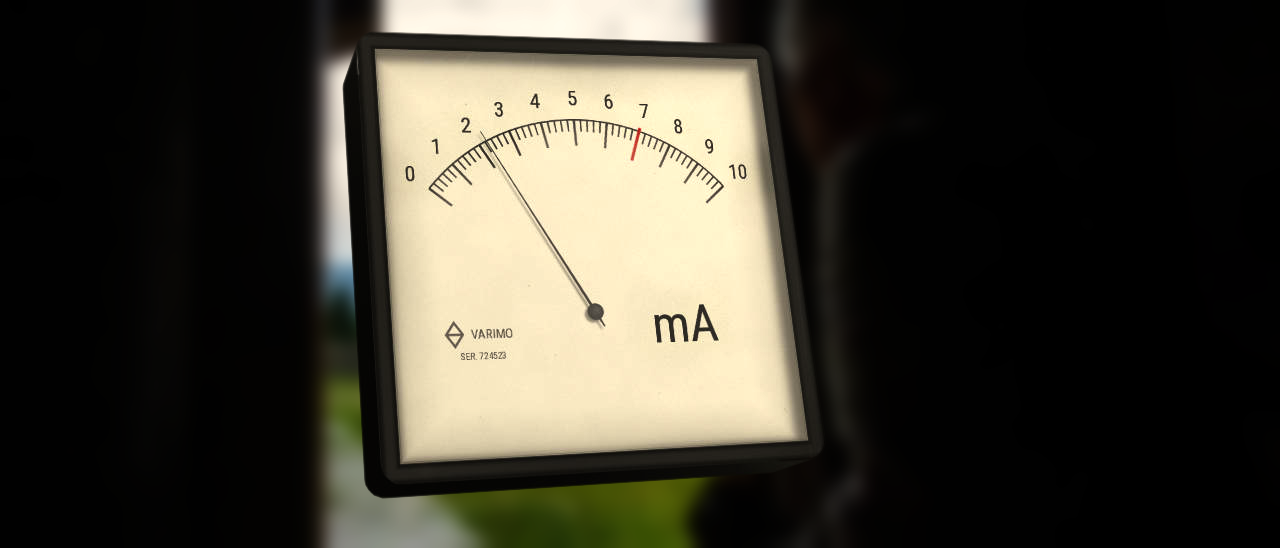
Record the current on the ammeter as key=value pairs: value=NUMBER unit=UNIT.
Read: value=2.2 unit=mA
